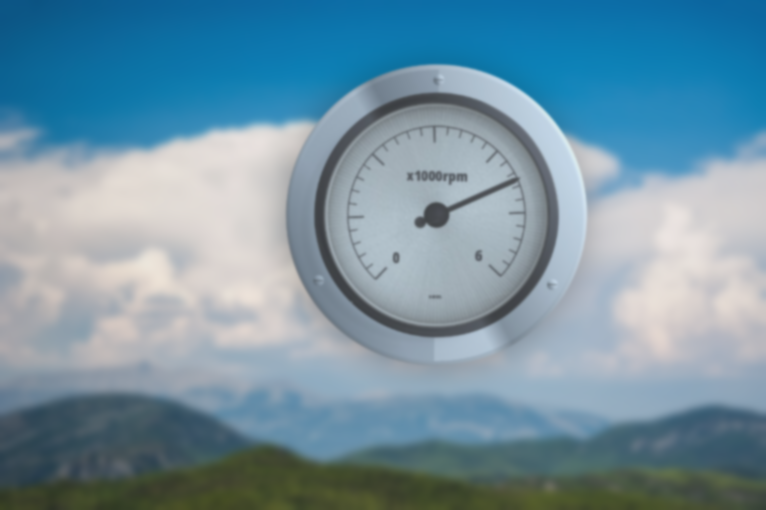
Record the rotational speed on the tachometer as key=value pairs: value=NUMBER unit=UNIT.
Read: value=4500 unit=rpm
